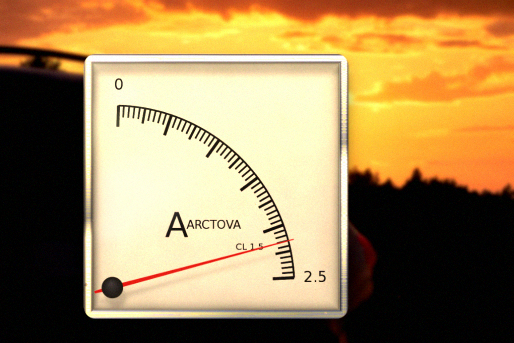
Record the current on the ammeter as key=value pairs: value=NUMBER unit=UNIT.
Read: value=2.15 unit=A
